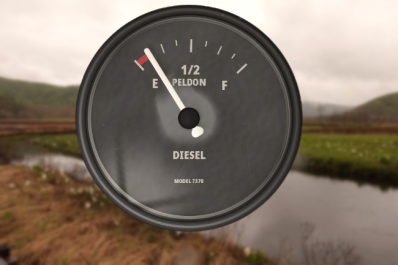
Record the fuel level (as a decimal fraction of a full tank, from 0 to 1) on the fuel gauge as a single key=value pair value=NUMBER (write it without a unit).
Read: value=0.125
